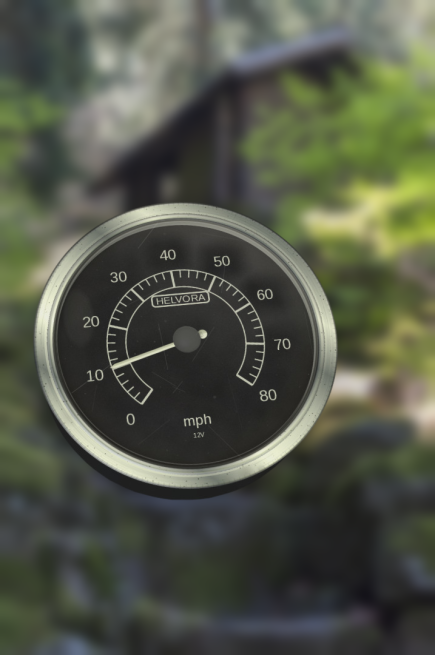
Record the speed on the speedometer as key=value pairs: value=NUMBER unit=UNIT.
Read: value=10 unit=mph
